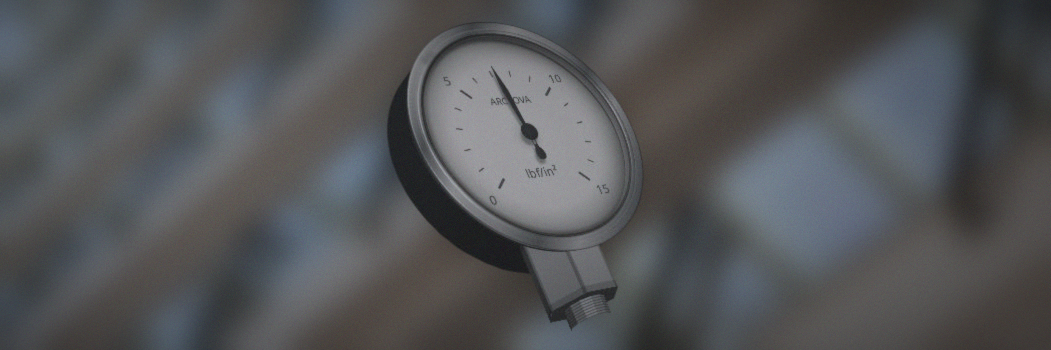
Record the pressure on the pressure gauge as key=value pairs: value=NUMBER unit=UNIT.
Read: value=7 unit=psi
